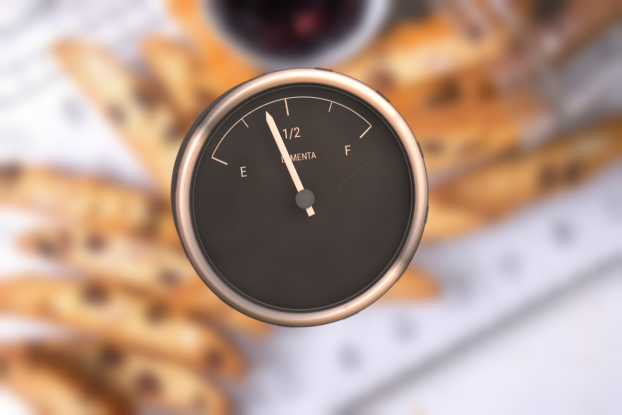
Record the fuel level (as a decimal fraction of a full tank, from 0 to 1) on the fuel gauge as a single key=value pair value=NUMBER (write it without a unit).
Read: value=0.375
